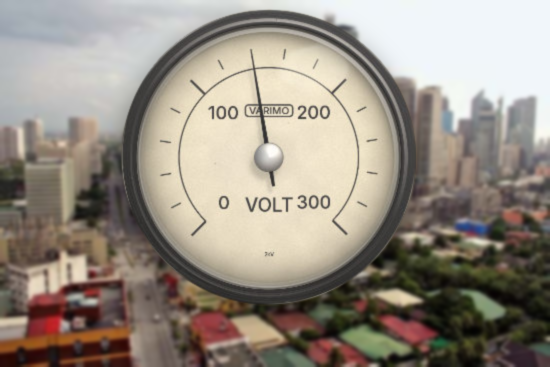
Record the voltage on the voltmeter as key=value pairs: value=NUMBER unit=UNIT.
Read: value=140 unit=V
